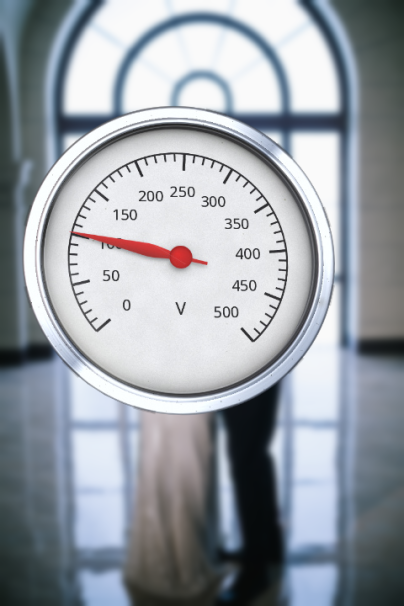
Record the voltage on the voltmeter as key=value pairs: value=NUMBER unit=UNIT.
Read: value=100 unit=V
